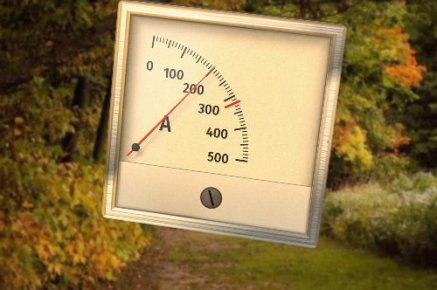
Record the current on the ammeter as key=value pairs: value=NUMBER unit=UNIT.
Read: value=200 unit=A
